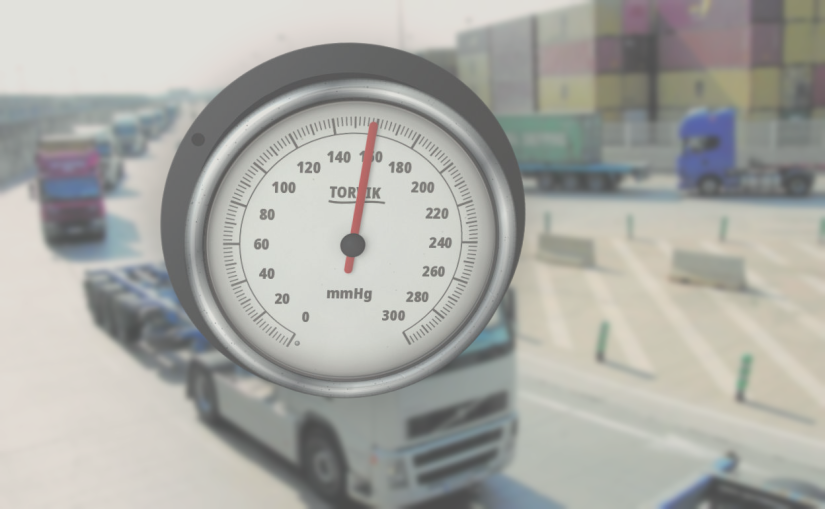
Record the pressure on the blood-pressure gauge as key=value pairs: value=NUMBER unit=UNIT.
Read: value=158 unit=mmHg
